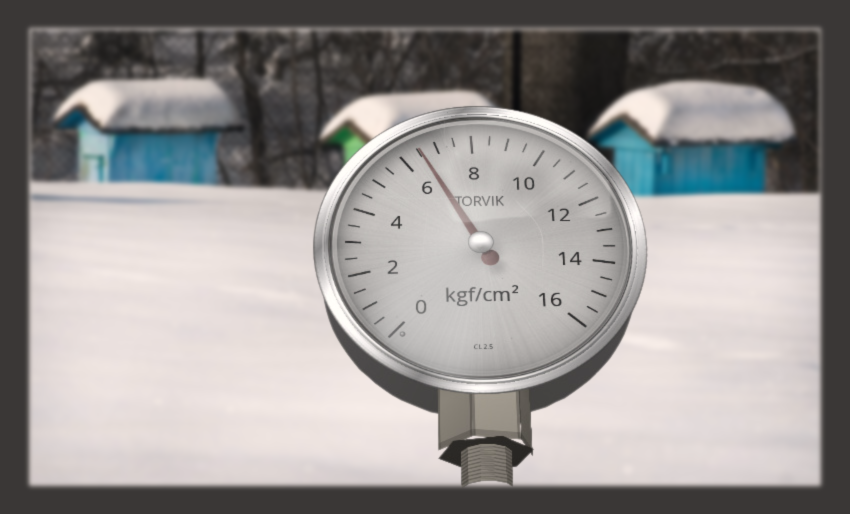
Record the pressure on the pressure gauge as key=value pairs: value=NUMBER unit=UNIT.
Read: value=6.5 unit=kg/cm²
